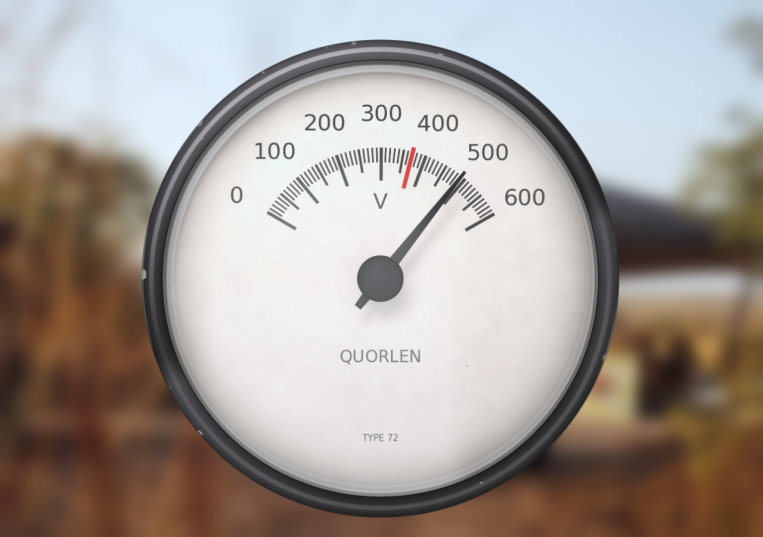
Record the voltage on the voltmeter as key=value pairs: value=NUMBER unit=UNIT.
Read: value=490 unit=V
